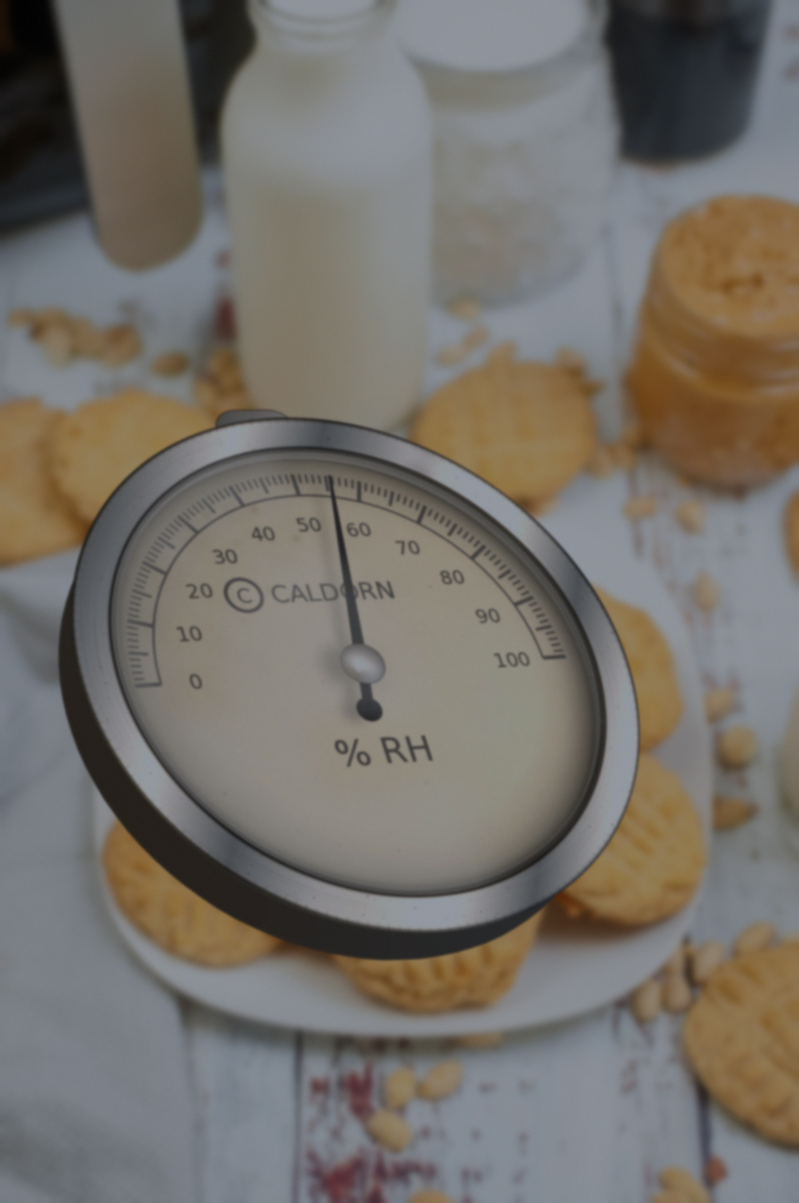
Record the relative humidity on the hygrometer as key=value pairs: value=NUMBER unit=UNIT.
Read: value=55 unit=%
